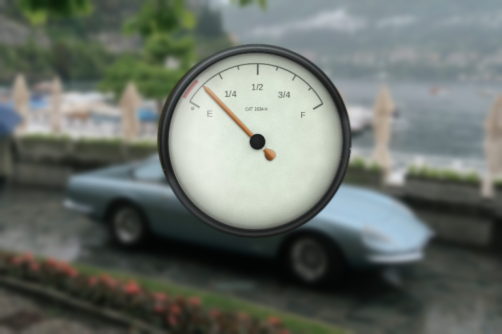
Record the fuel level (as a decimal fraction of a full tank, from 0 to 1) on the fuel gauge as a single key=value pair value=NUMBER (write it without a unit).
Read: value=0.125
